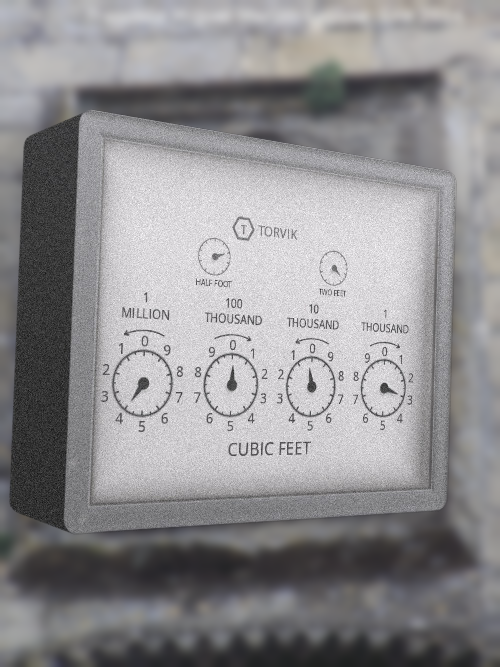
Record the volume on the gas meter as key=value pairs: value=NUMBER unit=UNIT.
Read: value=400300 unit=ft³
